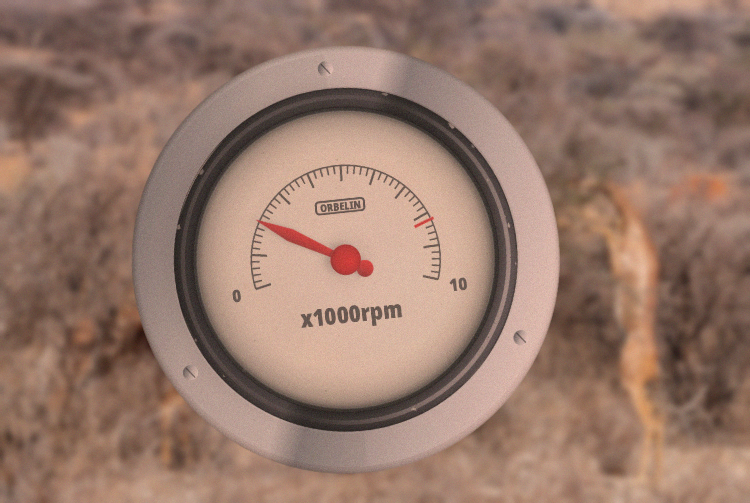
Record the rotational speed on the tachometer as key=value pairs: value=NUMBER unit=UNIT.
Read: value=2000 unit=rpm
